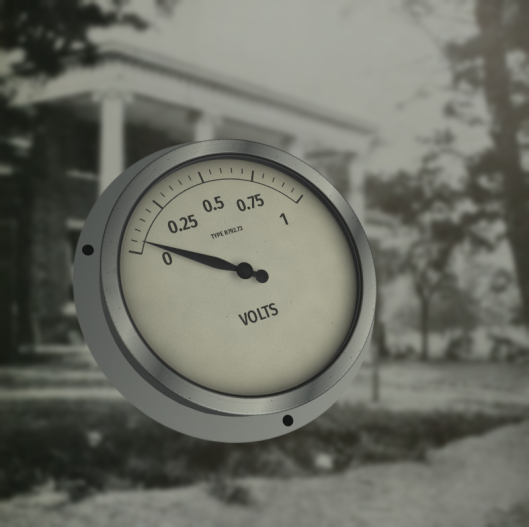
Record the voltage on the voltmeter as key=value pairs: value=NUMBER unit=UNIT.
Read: value=0.05 unit=V
